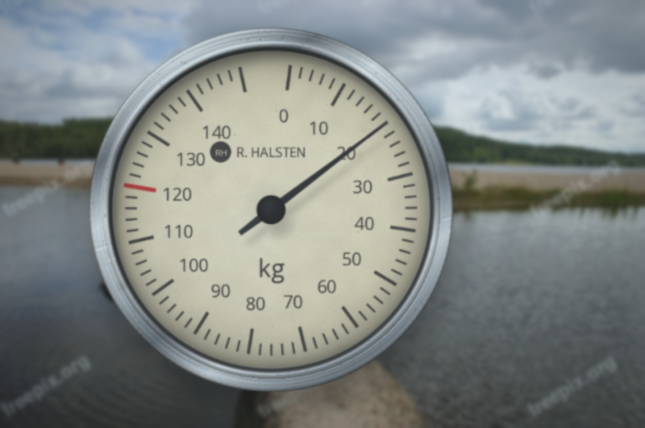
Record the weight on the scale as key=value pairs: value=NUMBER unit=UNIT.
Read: value=20 unit=kg
